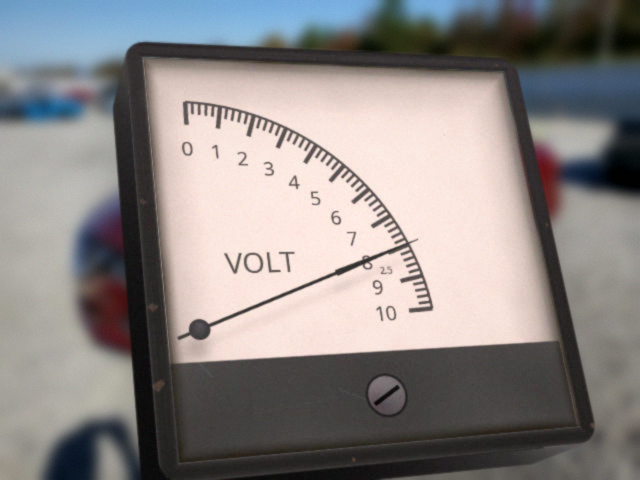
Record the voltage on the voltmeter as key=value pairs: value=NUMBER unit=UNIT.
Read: value=8 unit=V
